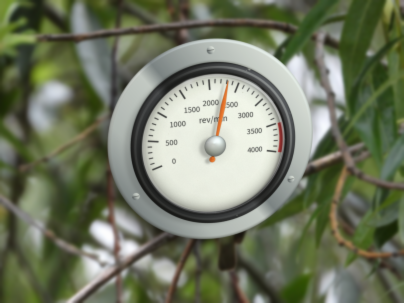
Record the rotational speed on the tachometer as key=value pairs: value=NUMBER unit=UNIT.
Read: value=2300 unit=rpm
